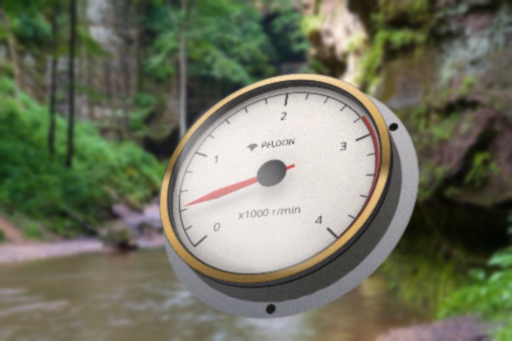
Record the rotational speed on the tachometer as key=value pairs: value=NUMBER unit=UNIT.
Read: value=400 unit=rpm
